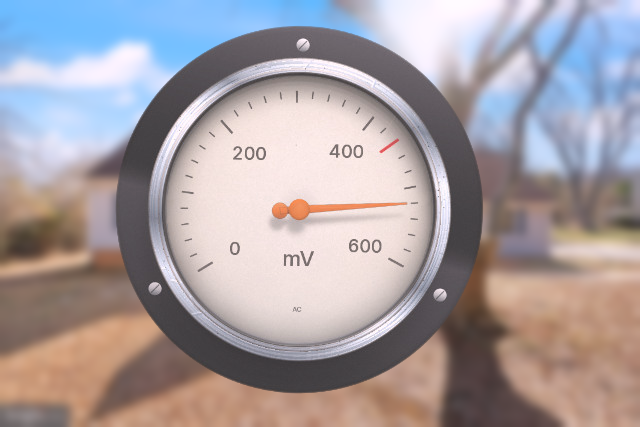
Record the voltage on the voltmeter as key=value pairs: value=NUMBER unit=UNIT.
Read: value=520 unit=mV
